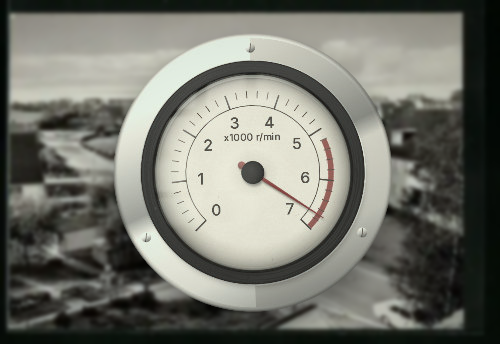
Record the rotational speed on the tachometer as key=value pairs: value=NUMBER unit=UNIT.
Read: value=6700 unit=rpm
